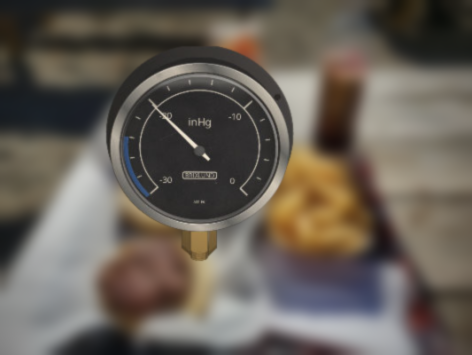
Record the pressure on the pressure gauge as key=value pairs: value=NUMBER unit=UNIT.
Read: value=-20 unit=inHg
